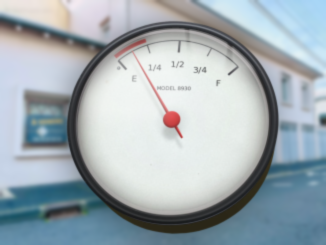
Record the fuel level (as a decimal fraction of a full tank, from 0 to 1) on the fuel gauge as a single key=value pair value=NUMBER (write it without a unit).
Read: value=0.125
